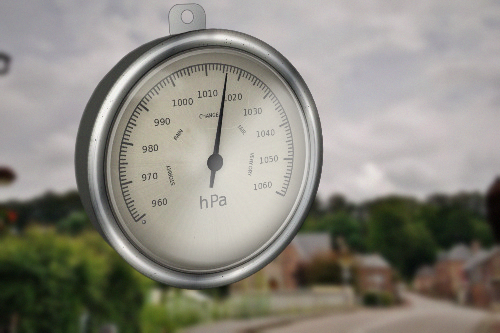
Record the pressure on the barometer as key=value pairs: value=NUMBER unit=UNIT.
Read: value=1015 unit=hPa
